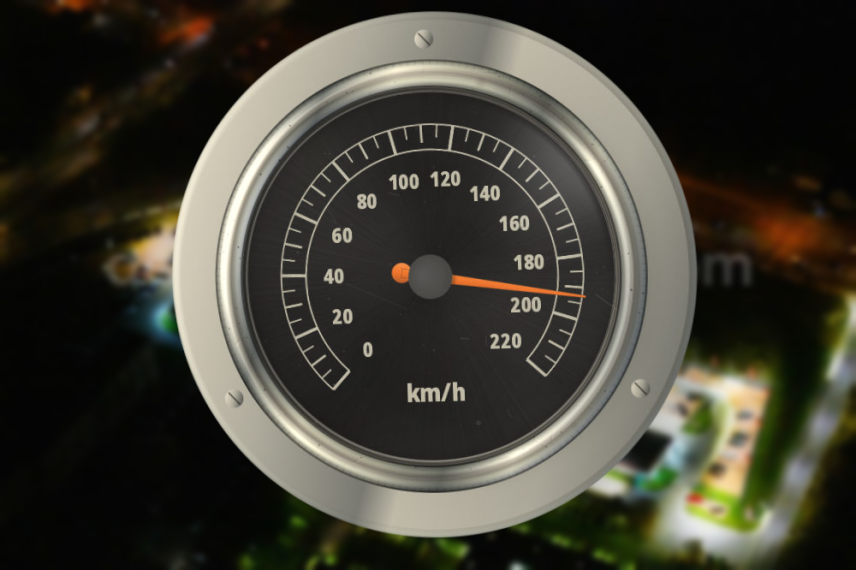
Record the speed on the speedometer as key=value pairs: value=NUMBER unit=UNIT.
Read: value=192.5 unit=km/h
